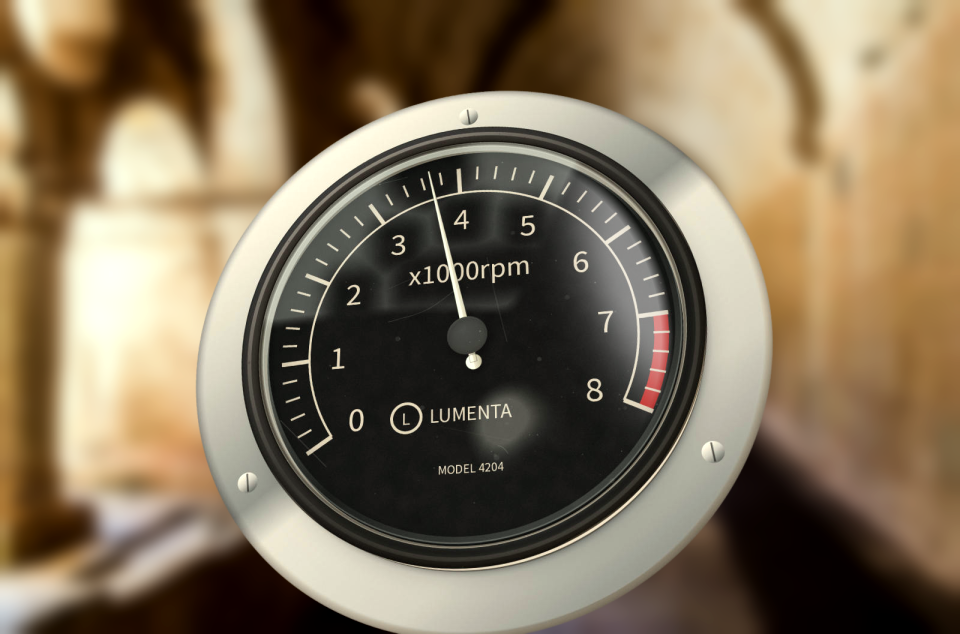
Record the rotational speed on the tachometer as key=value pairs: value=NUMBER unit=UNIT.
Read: value=3700 unit=rpm
